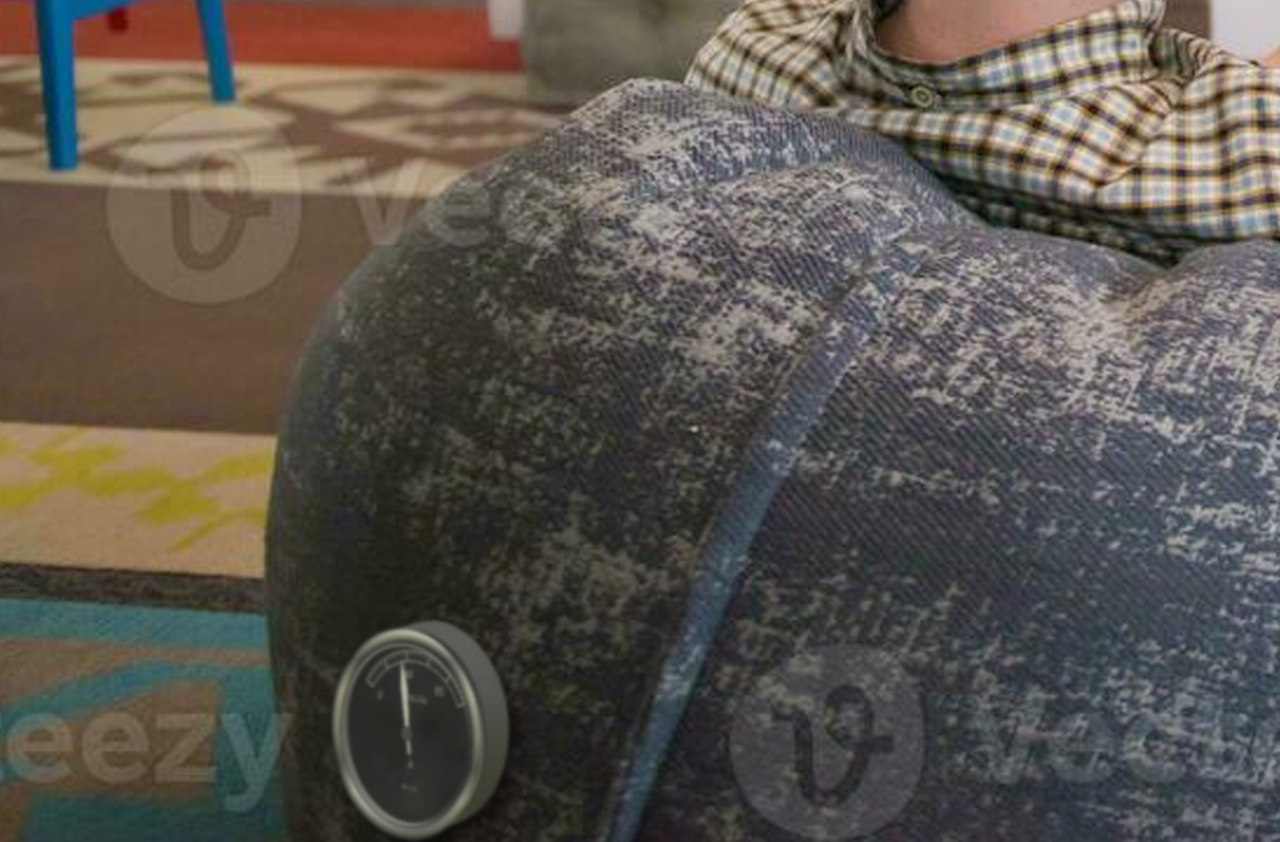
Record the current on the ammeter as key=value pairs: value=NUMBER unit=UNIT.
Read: value=40 unit=A
